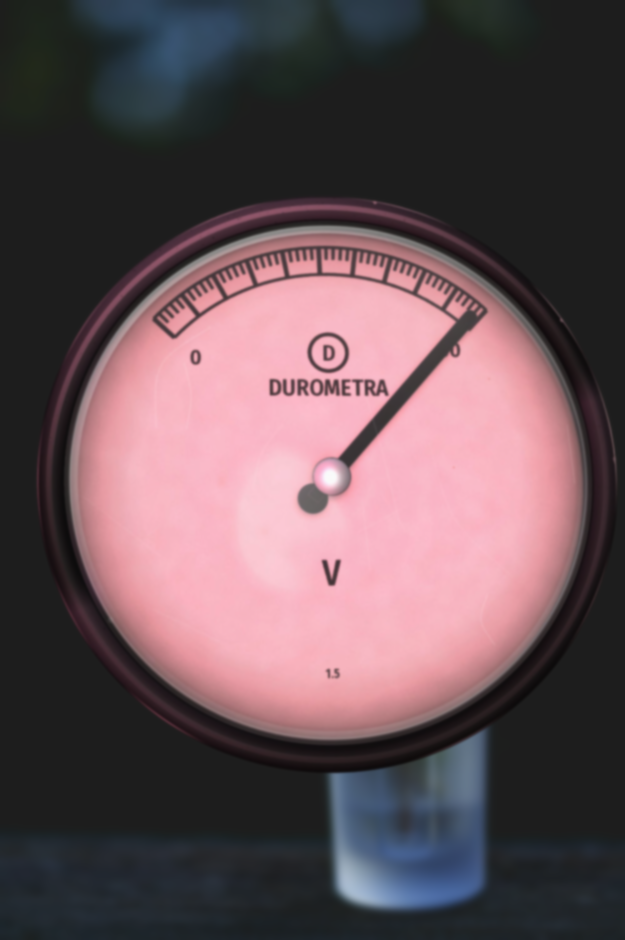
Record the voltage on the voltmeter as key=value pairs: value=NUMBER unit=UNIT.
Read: value=49 unit=V
